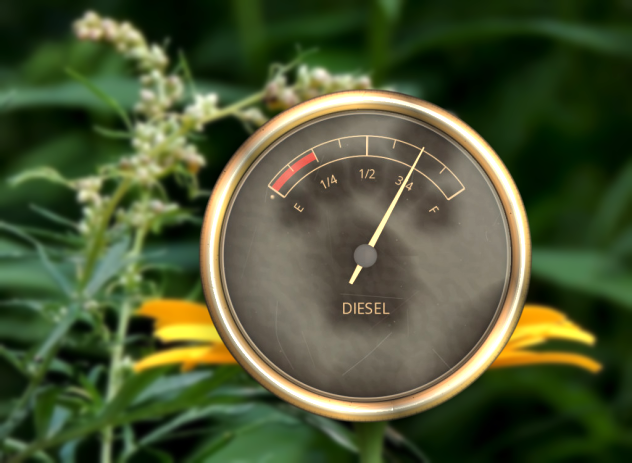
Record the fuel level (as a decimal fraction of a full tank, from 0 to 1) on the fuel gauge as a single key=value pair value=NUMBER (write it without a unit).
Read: value=0.75
